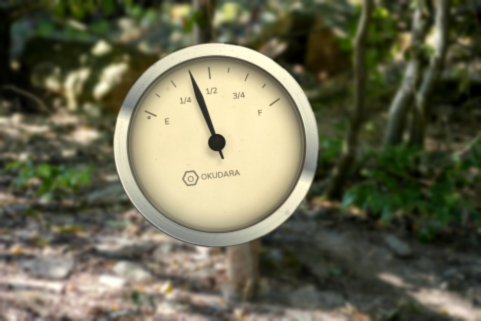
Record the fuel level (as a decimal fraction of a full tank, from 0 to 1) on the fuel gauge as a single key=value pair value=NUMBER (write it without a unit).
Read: value=0.375
